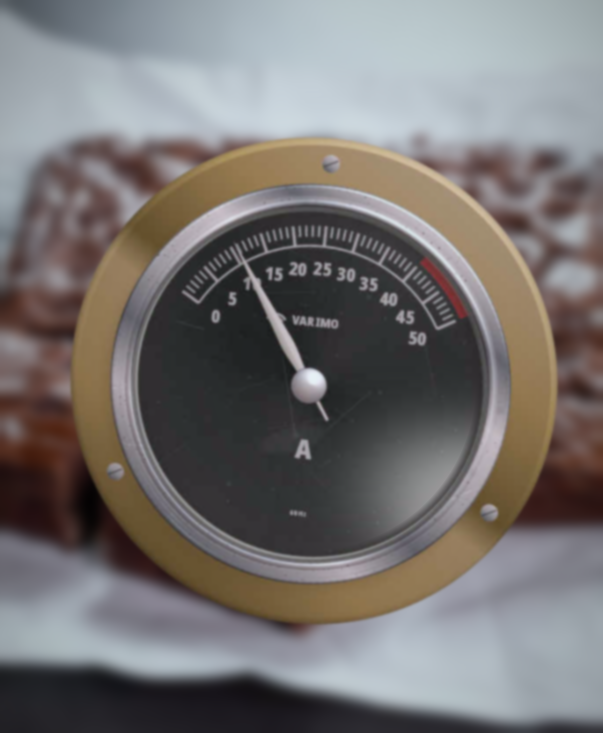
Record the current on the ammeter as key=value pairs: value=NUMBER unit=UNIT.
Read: value=11 unit=A
